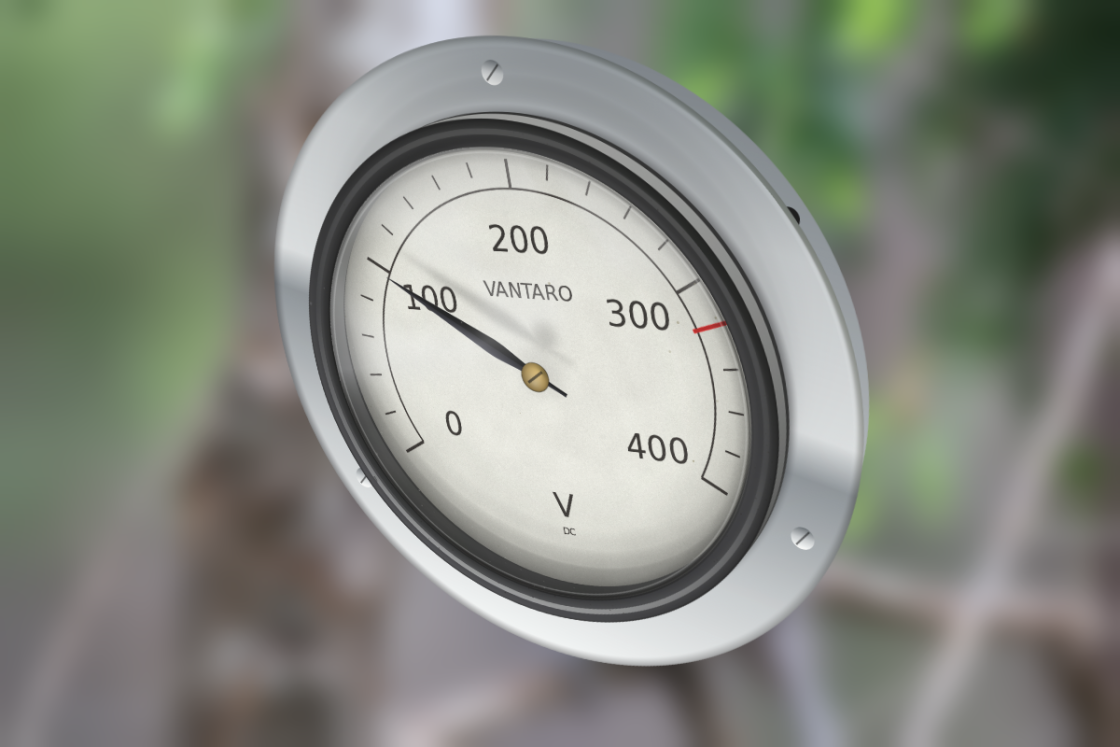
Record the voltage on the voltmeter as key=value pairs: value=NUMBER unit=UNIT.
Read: value=100 unit=V
